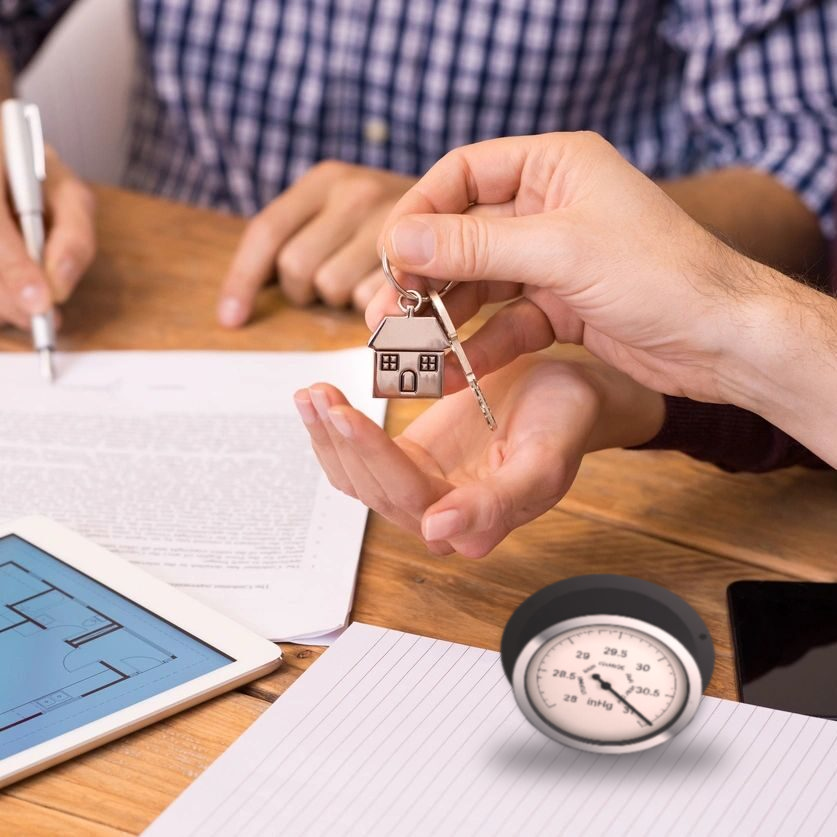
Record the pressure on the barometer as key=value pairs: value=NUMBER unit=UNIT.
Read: value=30.9 unit=inHg
